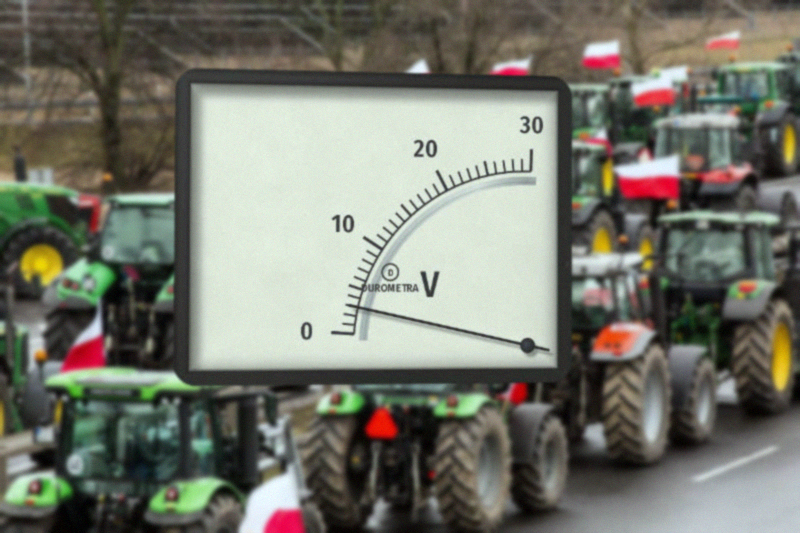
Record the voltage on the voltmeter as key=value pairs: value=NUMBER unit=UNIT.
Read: value=3 unit=V
